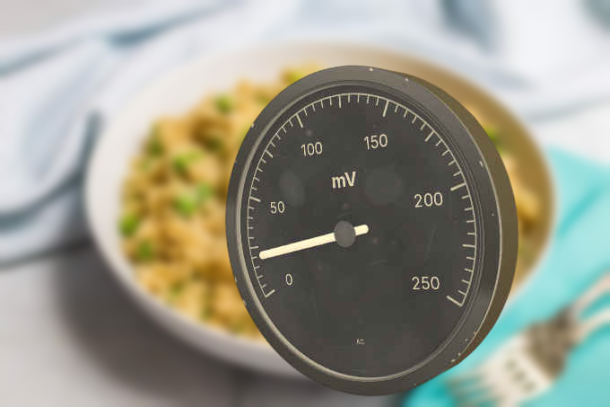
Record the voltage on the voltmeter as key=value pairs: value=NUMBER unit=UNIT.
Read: value=20 unit=mV
